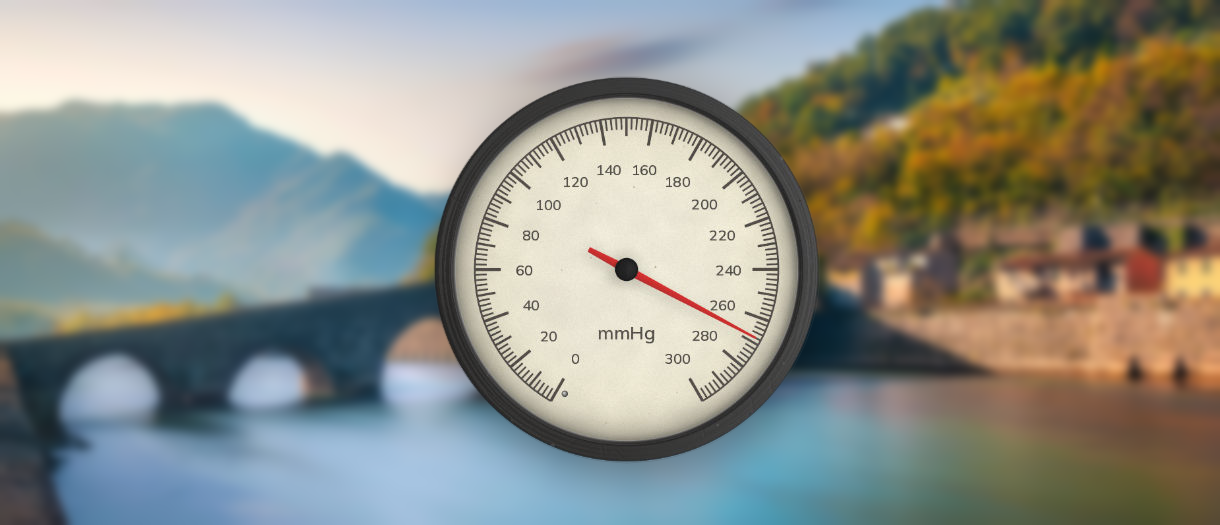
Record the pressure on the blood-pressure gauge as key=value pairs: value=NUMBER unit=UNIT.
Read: value=268 unit=mmHg
